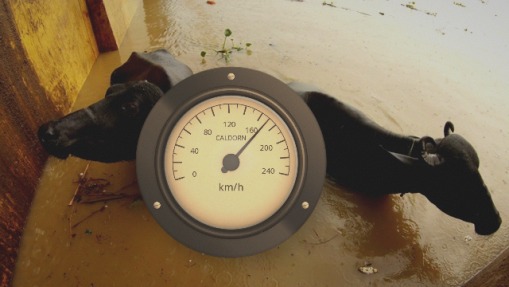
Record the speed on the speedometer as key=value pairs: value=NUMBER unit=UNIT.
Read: value=170 unit=km/h
